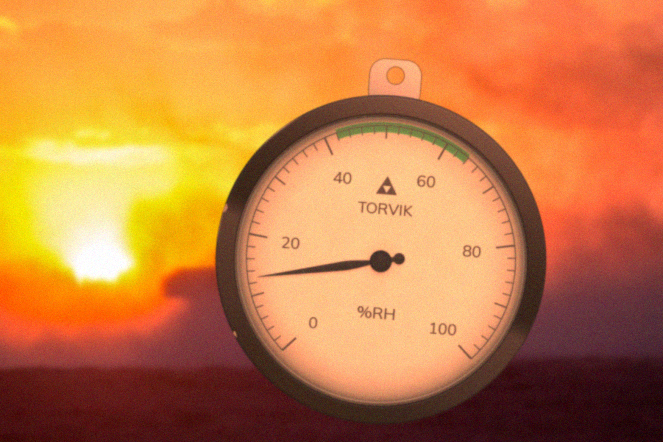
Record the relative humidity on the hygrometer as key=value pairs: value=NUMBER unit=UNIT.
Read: value=13 unit=%
